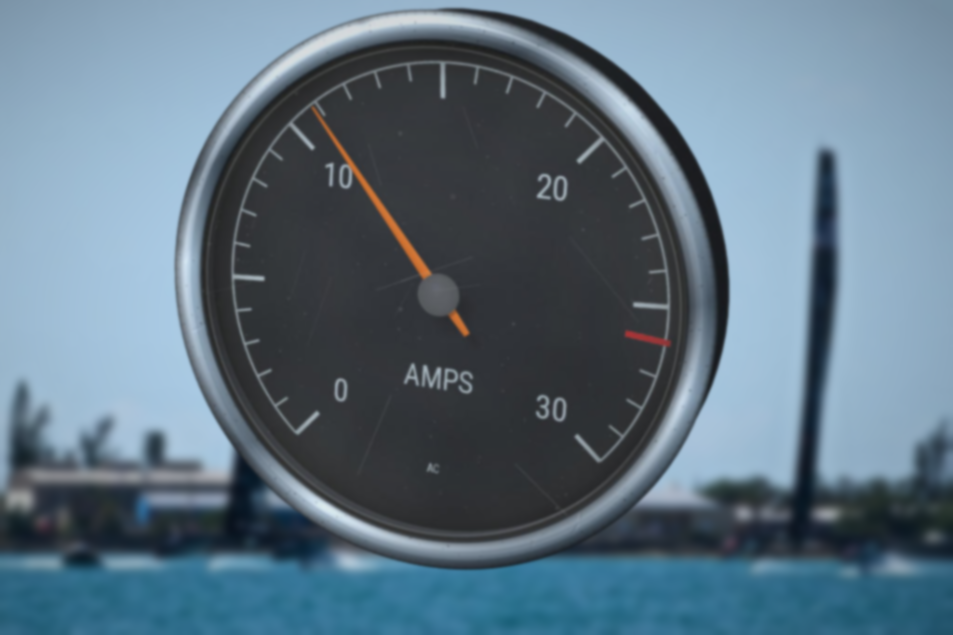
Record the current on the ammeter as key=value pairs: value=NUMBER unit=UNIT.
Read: value=11 unit=A
